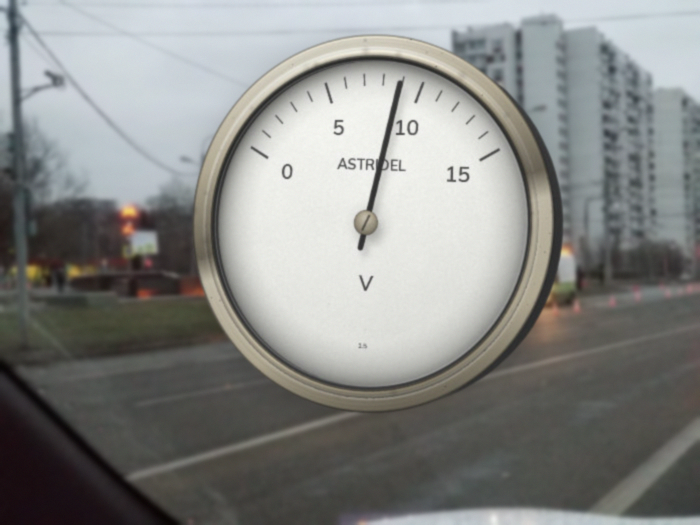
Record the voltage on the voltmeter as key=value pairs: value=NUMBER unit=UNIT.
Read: value=9 unit=V
